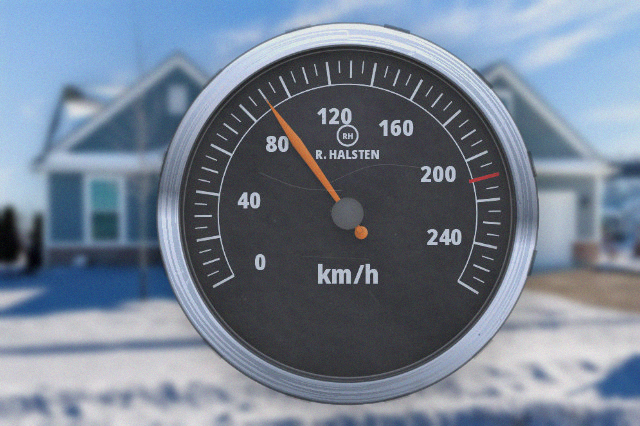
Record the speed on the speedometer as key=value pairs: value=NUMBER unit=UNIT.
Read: value=90 unit=km/h
